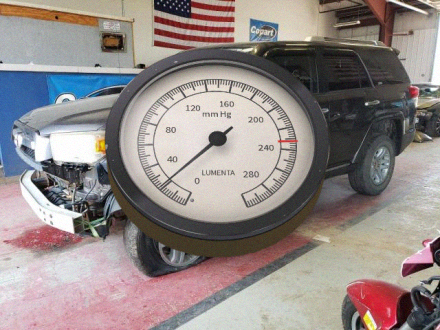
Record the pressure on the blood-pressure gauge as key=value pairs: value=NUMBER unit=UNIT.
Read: value=20 unit=mmHg
